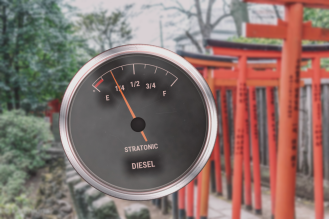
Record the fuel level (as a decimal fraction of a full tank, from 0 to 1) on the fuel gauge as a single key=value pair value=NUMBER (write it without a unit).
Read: value=0.25
